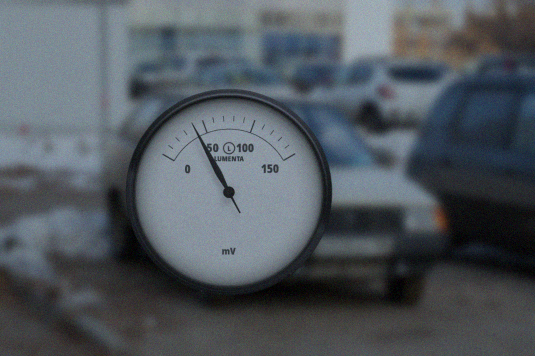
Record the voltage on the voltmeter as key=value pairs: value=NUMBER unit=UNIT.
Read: value=40 unit=mV
